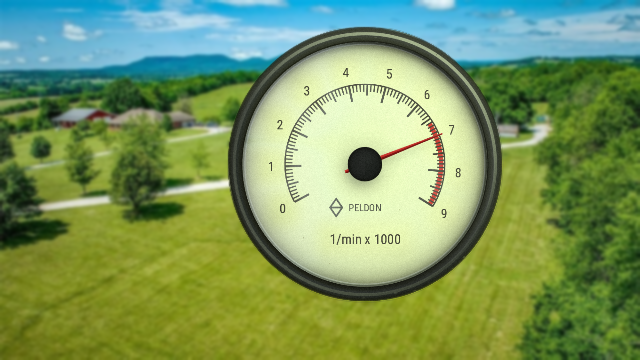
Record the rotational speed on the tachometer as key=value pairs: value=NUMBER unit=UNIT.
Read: value=7000 unit=rpm
